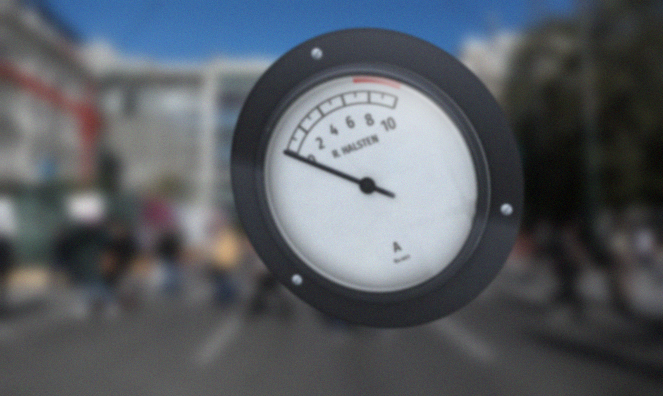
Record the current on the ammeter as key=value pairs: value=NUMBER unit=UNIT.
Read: value=0 unit=A
